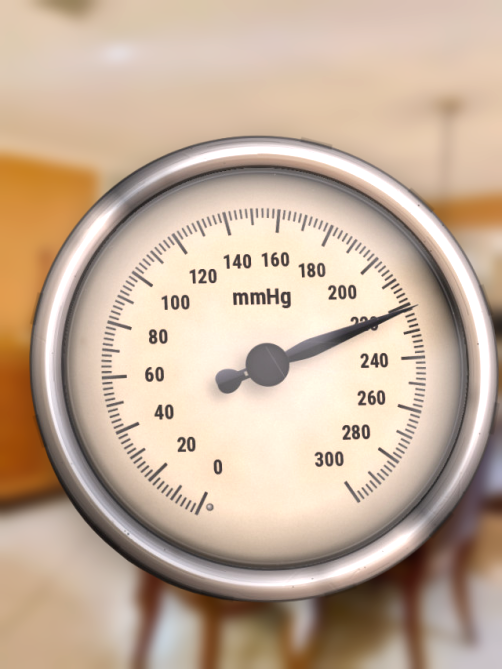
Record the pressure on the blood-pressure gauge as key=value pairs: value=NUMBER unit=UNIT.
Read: value=222 unit=mmHg
